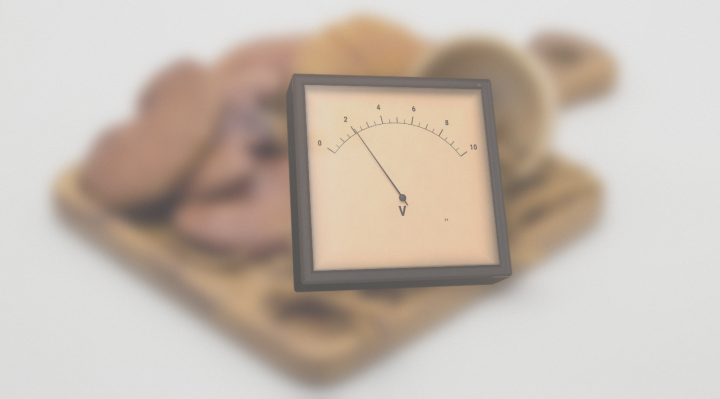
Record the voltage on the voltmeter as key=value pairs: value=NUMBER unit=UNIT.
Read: value=2 unit=V
